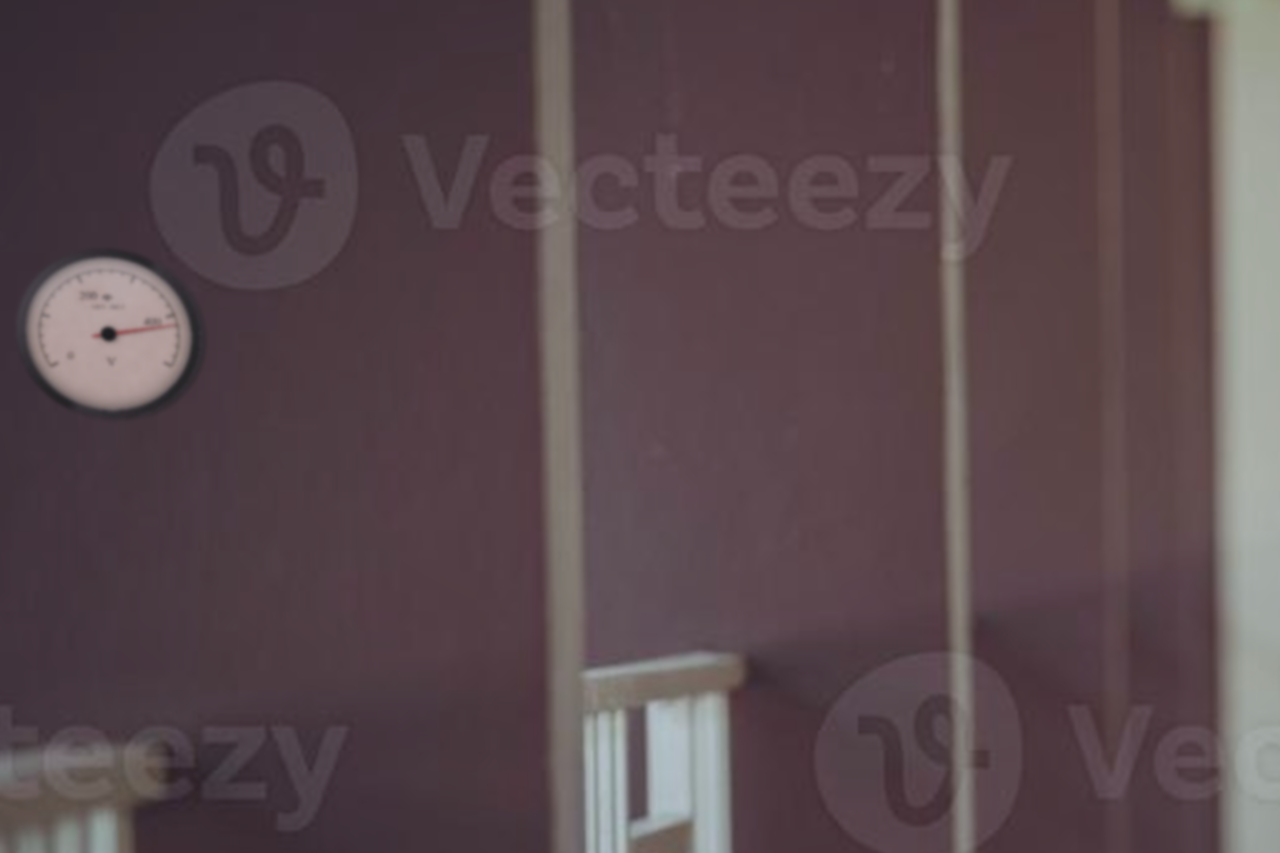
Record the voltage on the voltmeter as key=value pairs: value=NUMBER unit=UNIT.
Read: value=420 unit=V
